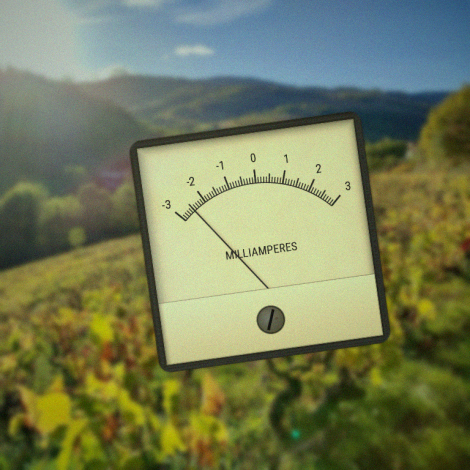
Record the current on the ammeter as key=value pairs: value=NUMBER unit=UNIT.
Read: value=-2.5 unit=mA
